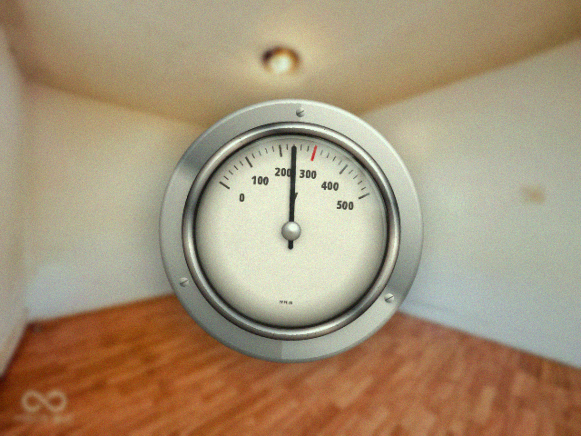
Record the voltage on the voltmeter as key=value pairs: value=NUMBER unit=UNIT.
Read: value=240 unit=V
